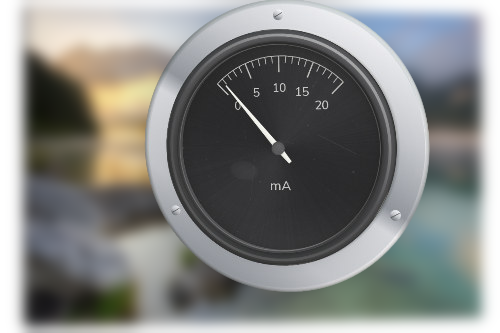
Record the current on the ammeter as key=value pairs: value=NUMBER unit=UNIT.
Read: value=1 unit=mA
